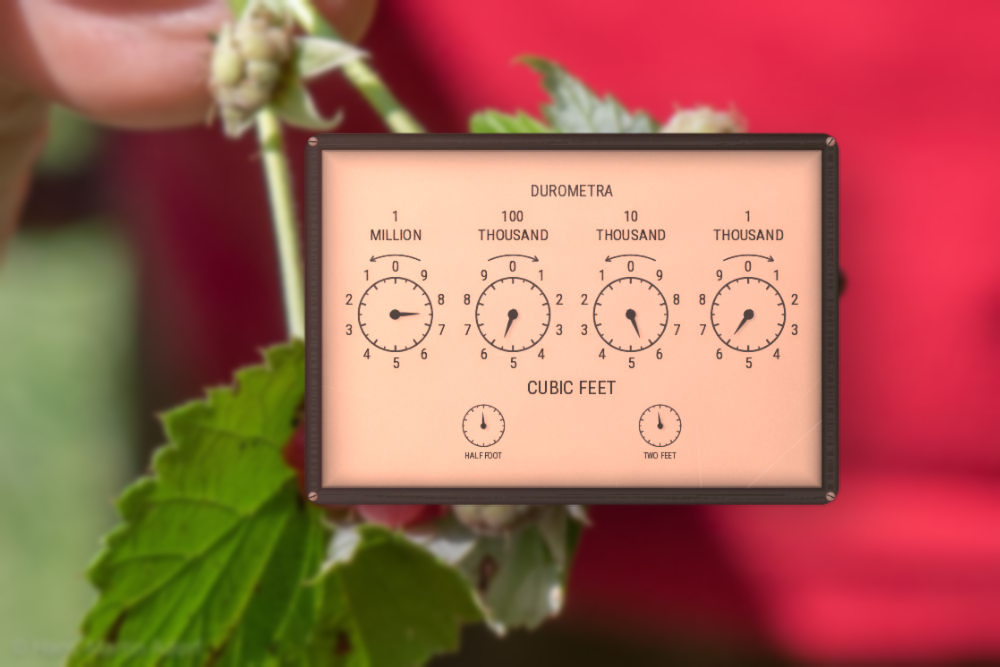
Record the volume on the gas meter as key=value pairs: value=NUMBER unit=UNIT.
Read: value=755600 unit=ft³
